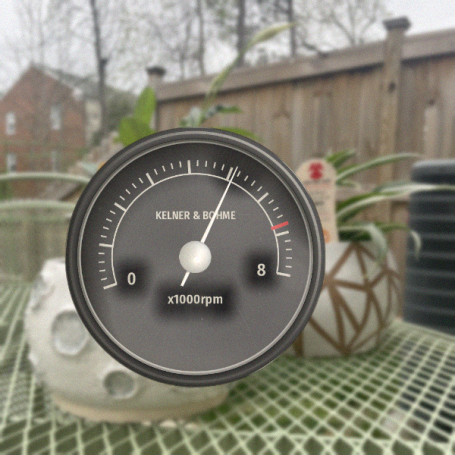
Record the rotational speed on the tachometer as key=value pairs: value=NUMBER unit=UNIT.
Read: value=5100 unit=rpm
